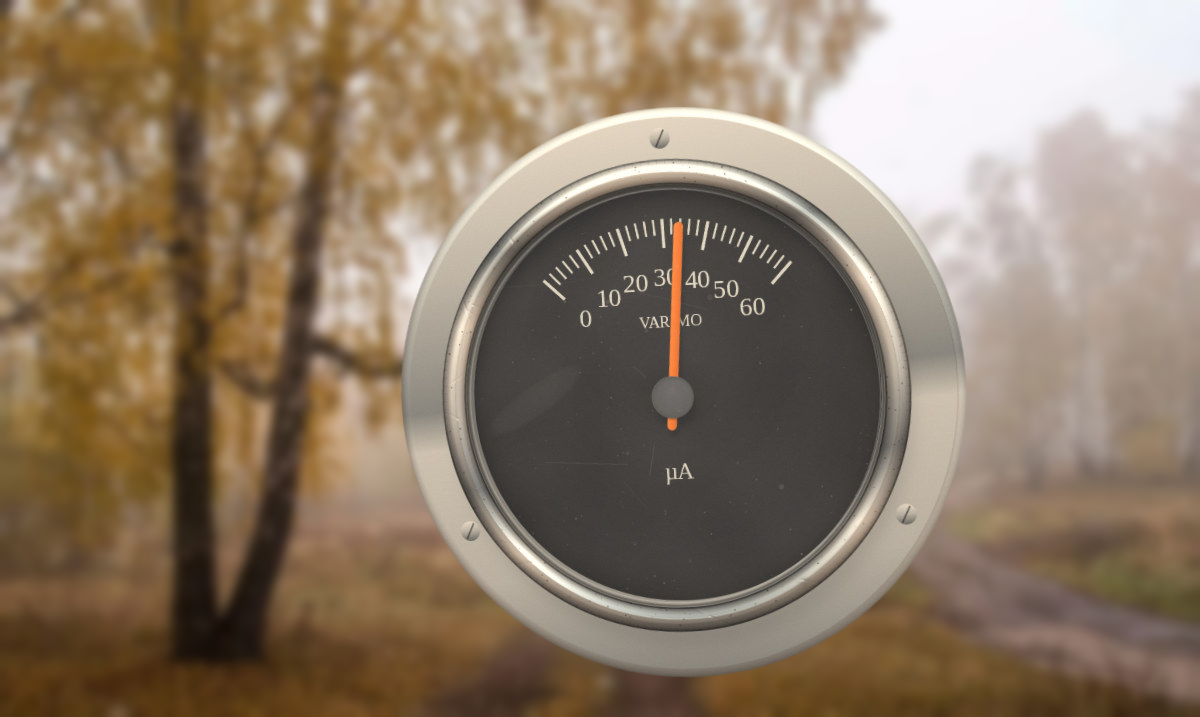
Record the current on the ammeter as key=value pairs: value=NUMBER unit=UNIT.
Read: value=34 unit=µA
